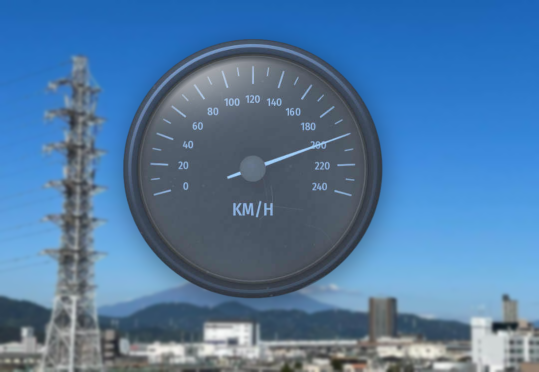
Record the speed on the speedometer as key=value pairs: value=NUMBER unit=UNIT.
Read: value=200 unit=km/h
